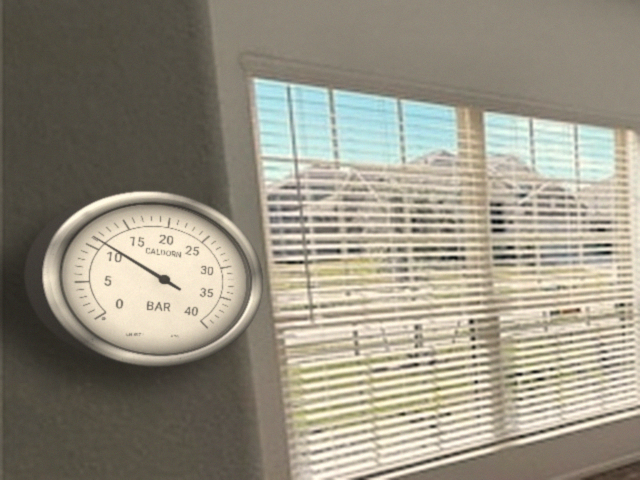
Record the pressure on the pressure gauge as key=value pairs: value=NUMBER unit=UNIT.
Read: value=11 unit=bar
